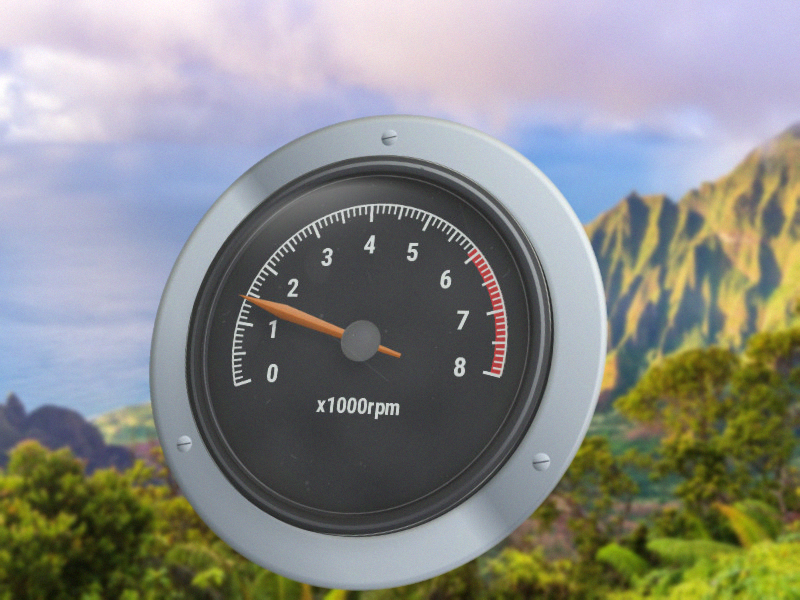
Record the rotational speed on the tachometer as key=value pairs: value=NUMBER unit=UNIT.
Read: value=1400 unit=rpm
